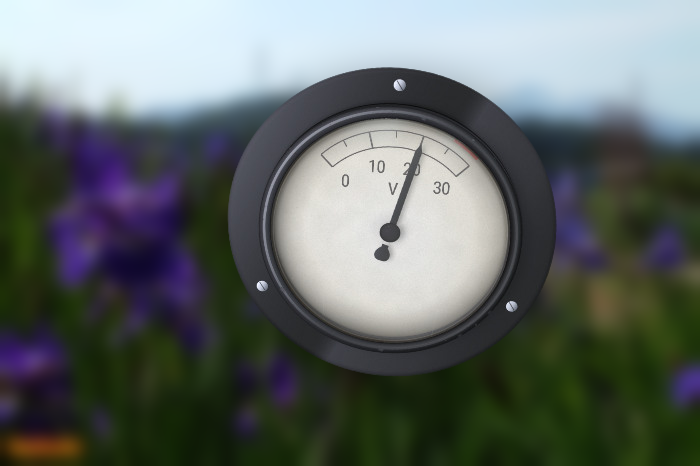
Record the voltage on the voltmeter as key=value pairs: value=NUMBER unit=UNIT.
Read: value=20 unit=V
